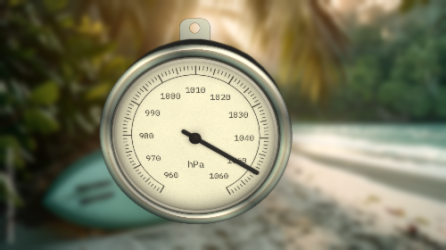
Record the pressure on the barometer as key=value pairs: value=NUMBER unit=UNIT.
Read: value=1050 unit=hPa
